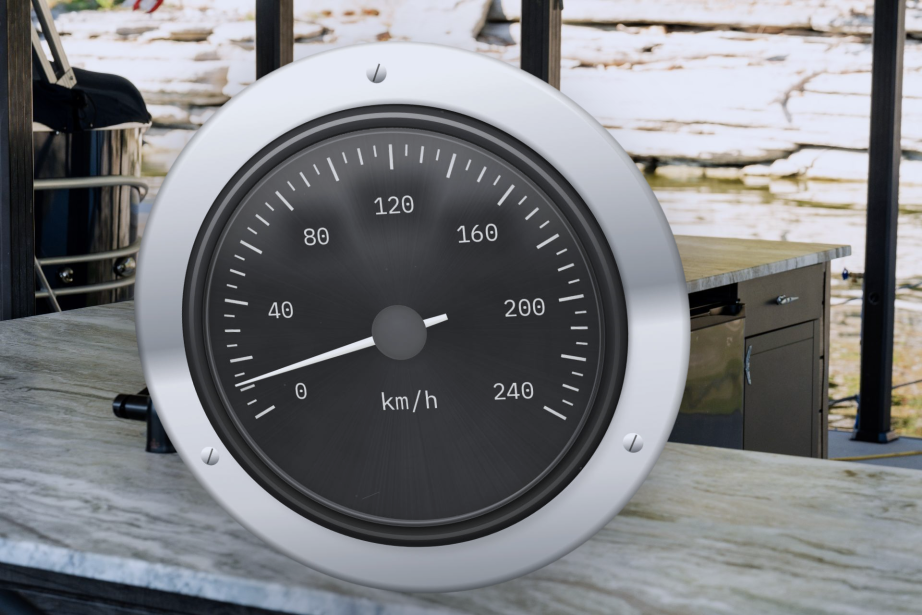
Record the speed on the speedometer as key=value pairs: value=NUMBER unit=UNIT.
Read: value=12.5 unit=km/h
